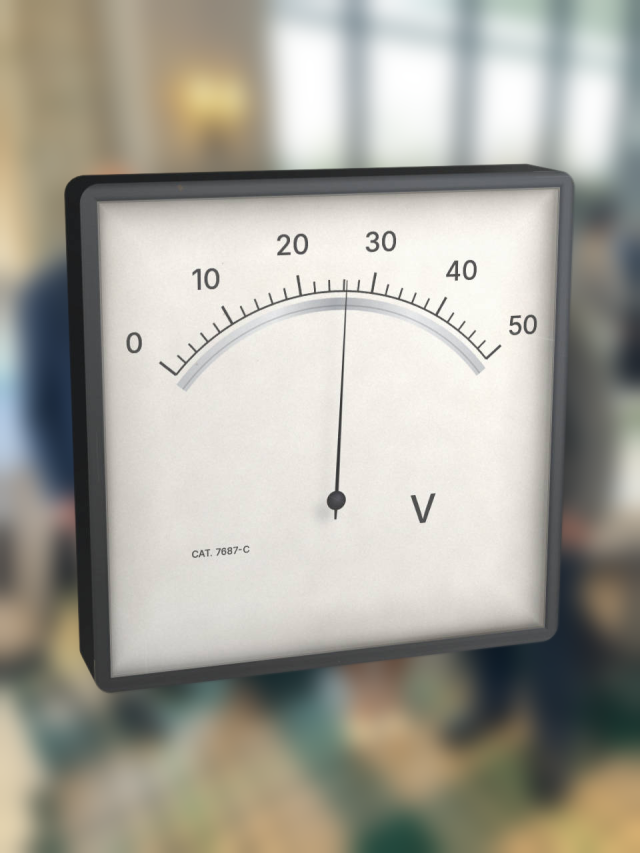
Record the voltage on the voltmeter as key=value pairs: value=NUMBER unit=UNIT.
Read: value=26 unit=V
